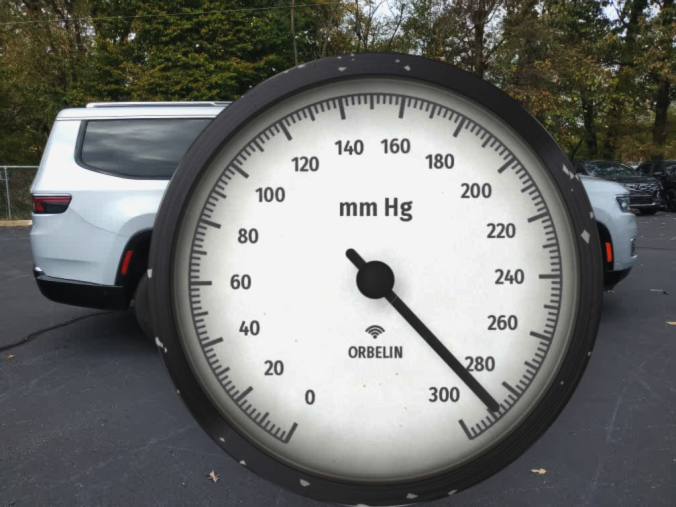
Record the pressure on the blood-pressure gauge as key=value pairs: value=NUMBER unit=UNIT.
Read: value=288 unit=mmHg
